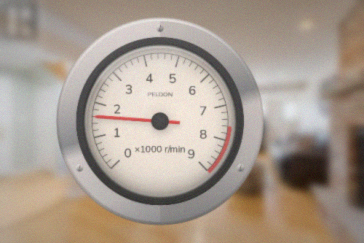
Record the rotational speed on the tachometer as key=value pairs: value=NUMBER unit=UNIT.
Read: value=1600 unit=rpm
